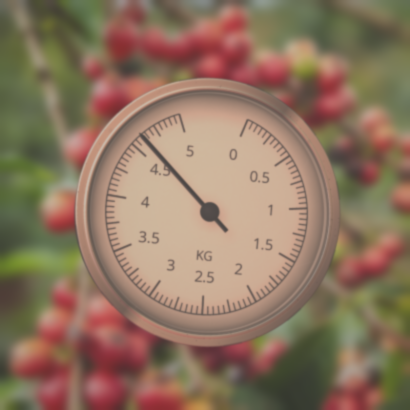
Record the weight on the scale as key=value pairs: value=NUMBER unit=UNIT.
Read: value=4.6 unit=kg
